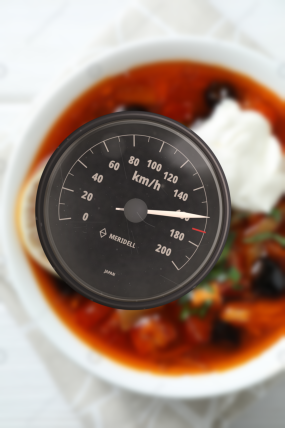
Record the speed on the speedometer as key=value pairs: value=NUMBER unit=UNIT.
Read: value=160 unit=km/h
